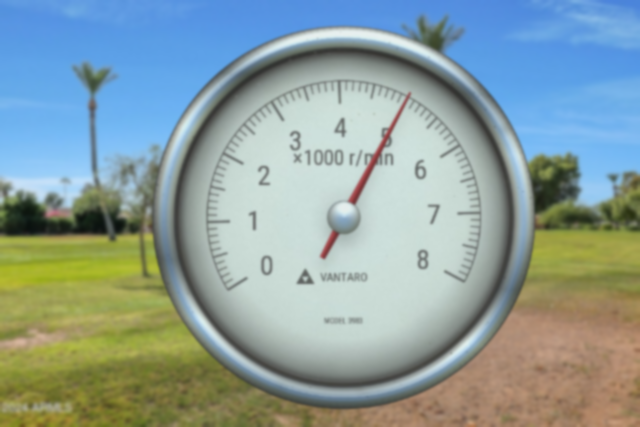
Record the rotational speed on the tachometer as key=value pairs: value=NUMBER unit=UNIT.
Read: value=5000 unit=rpm
